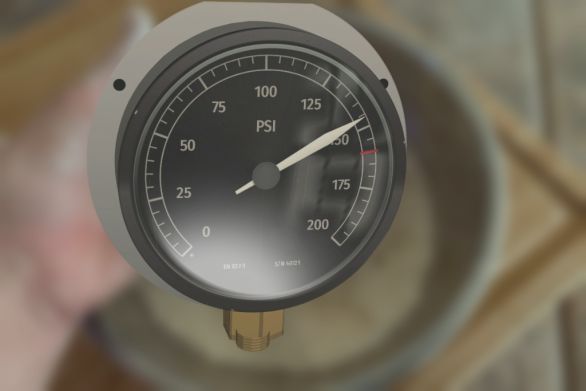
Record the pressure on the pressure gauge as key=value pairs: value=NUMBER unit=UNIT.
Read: value=145 unit=psi
